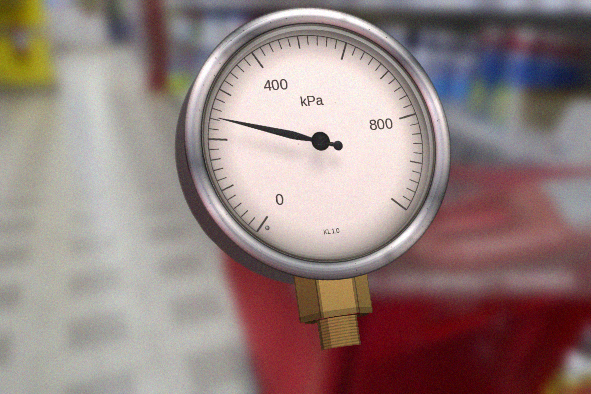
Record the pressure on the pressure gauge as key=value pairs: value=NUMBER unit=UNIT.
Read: value=240 unit=kPa
